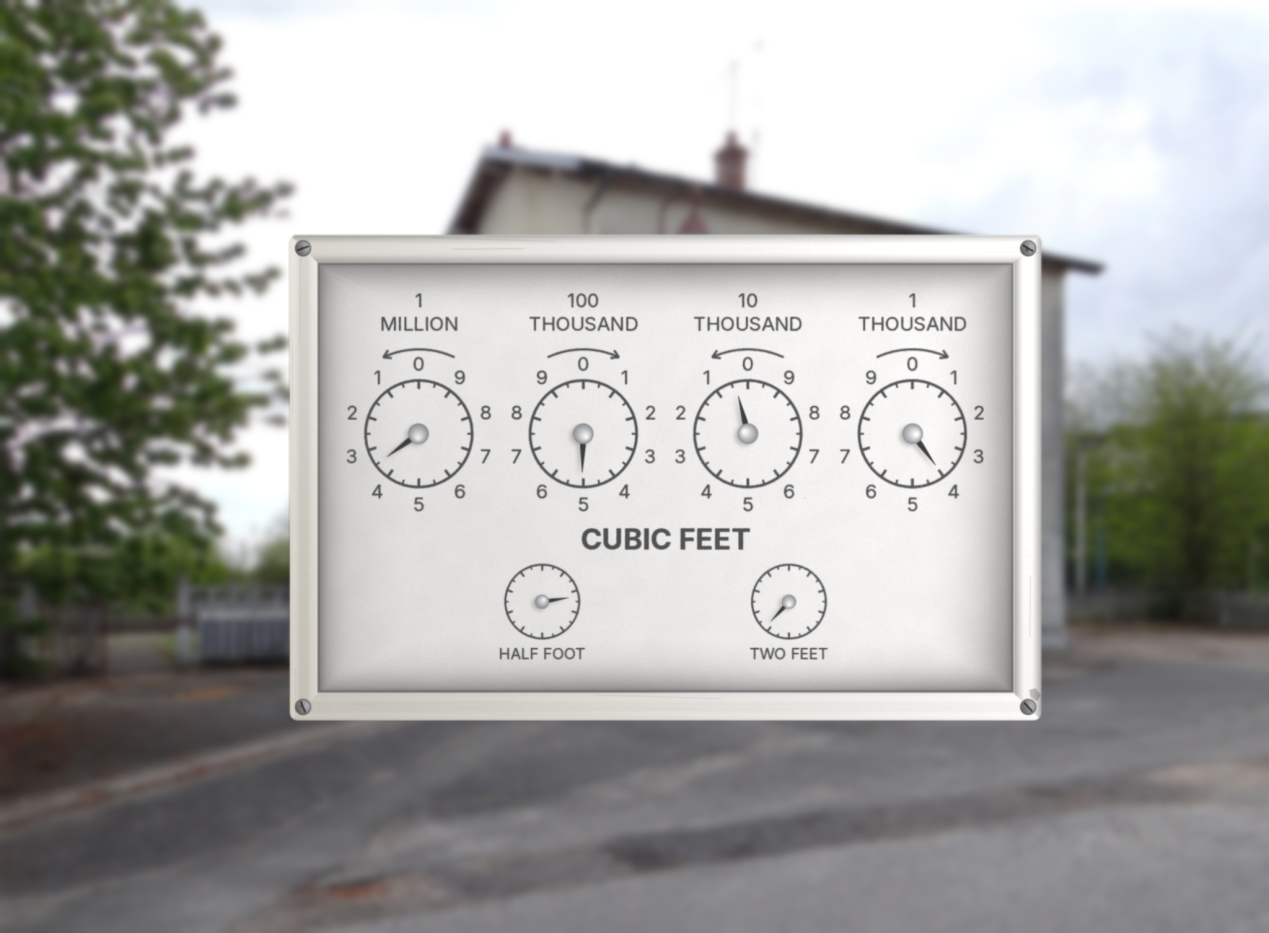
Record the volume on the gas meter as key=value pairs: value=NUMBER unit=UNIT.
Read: value=350400 unit=ft³
